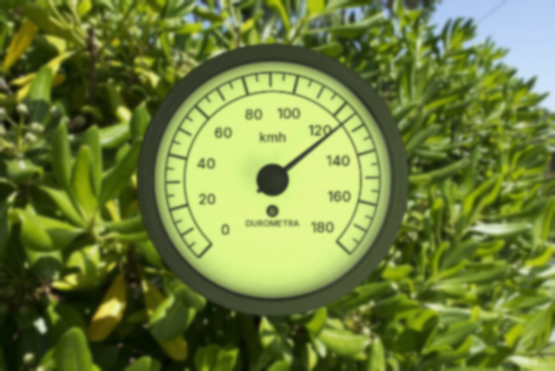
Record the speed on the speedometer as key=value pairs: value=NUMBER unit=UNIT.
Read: value=125 unit=km/h
